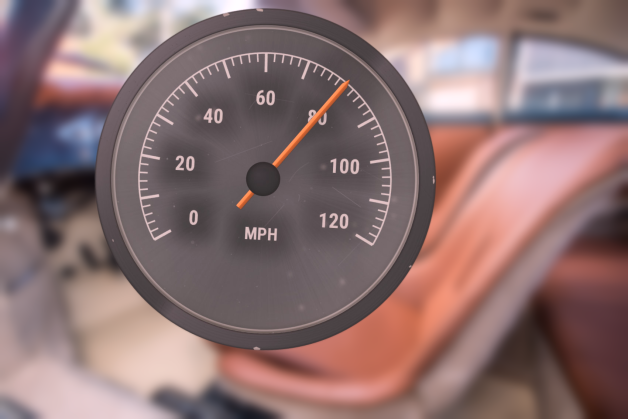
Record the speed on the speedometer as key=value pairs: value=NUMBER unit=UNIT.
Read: value=80 unit=mph
